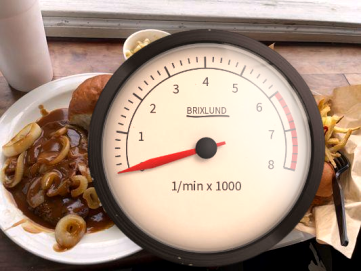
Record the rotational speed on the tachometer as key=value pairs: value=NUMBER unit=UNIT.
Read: value=0 unit=rpm
